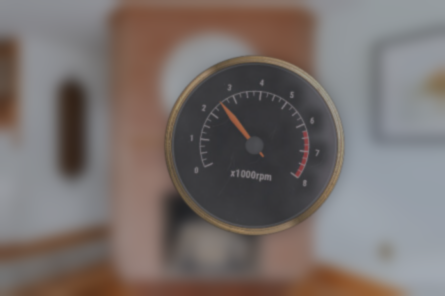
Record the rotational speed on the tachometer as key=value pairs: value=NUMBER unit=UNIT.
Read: value=2500 unit=rpm
